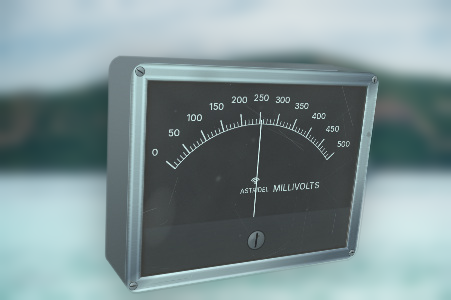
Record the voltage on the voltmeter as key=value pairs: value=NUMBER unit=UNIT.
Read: value=250 unit=mV
